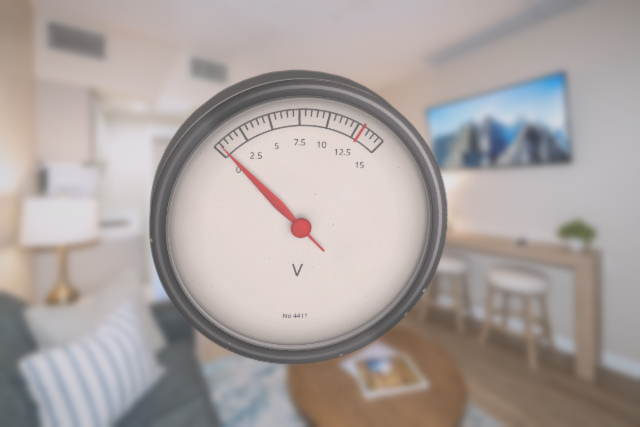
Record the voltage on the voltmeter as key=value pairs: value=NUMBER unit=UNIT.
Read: value=0.5 unit=V
